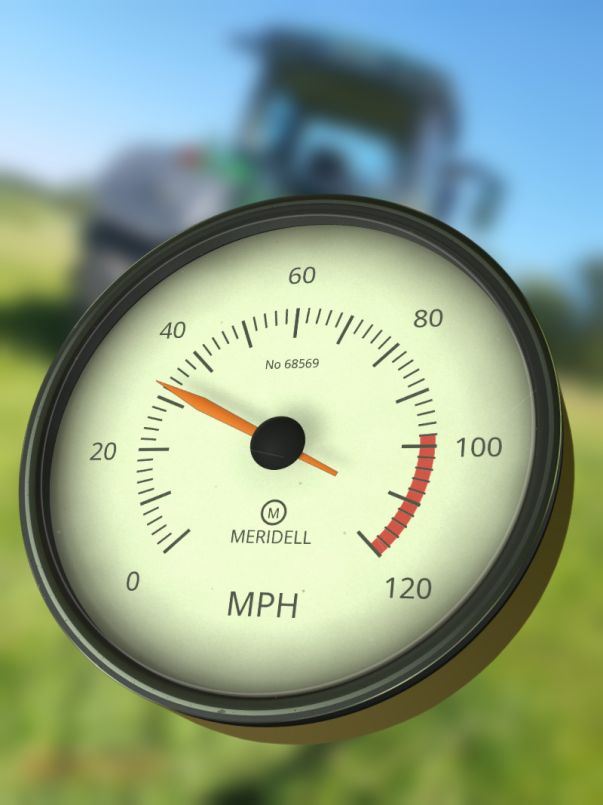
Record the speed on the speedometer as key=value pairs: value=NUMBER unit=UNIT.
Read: value=32 unit=mph
